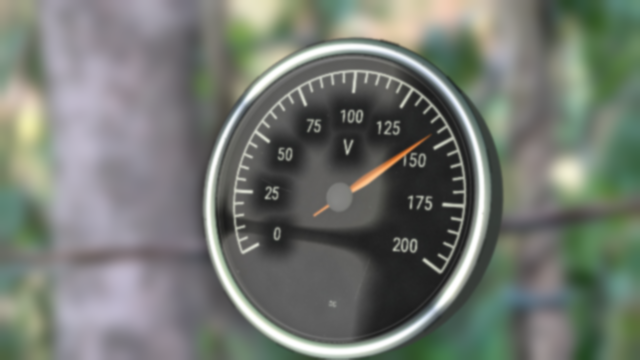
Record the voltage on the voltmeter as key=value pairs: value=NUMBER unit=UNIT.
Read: value=145 unit=V
